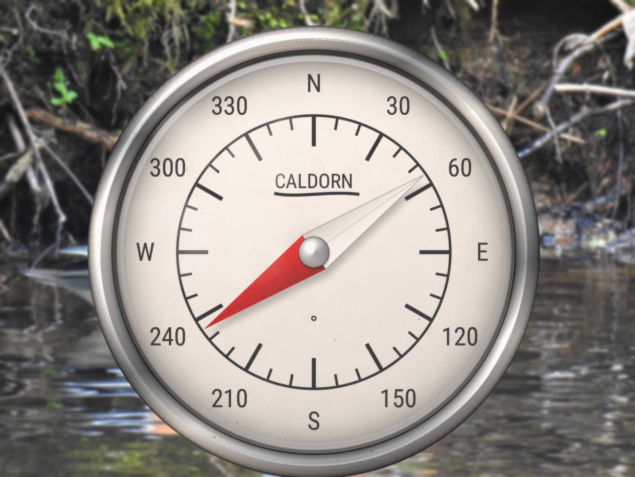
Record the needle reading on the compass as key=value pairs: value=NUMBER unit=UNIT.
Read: value=235 unit=°
